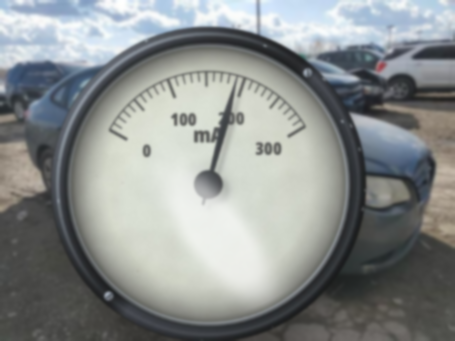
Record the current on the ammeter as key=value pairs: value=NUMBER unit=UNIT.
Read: value=190 unit=mA
